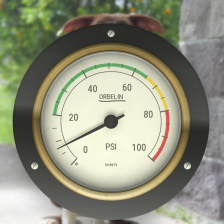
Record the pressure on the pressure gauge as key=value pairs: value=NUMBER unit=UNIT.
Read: value=7.5 unit=psi
